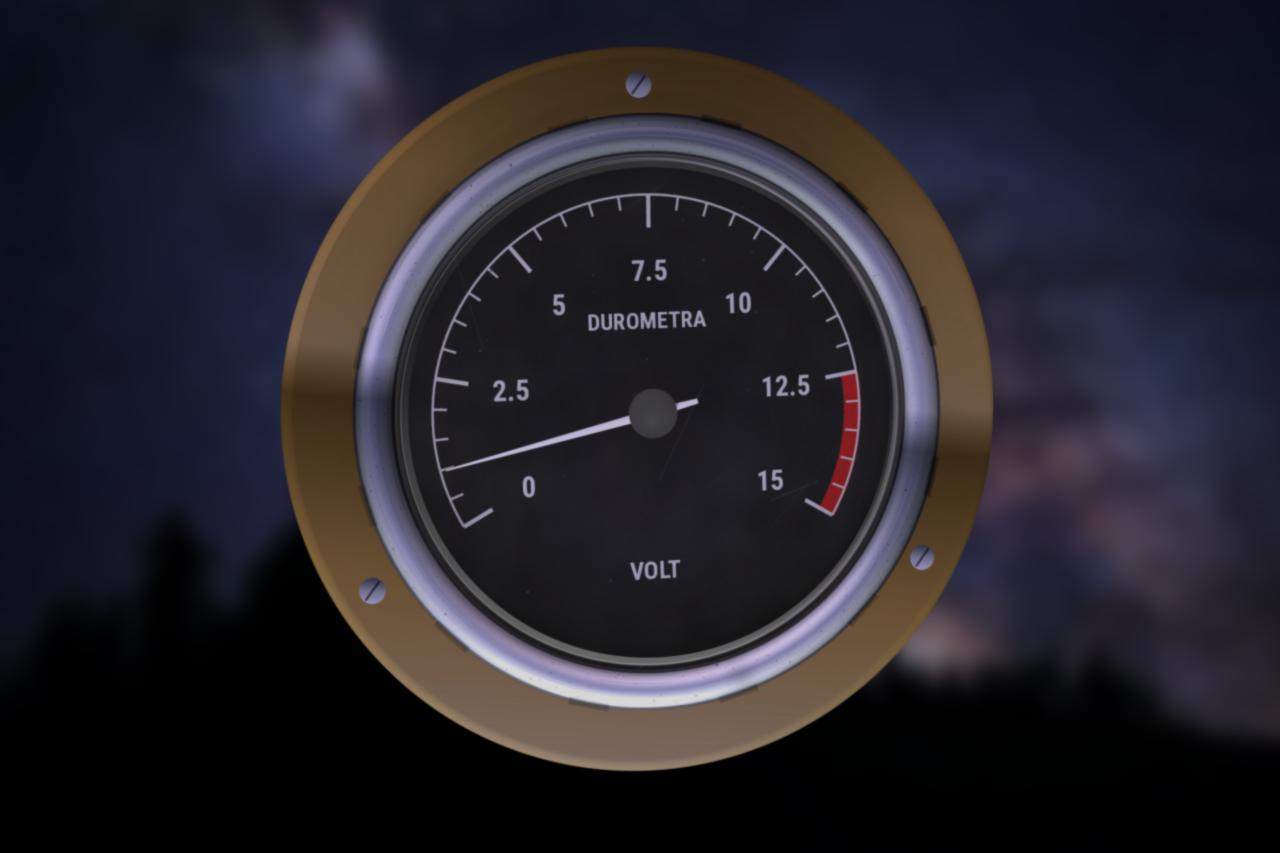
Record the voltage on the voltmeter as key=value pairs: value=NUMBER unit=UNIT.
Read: value=1 unit=V
